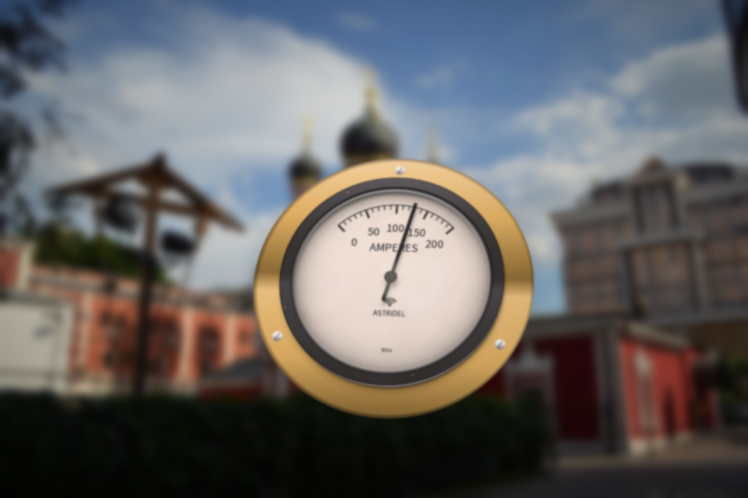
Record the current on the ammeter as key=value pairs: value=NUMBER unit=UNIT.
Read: value=130 unit=A
